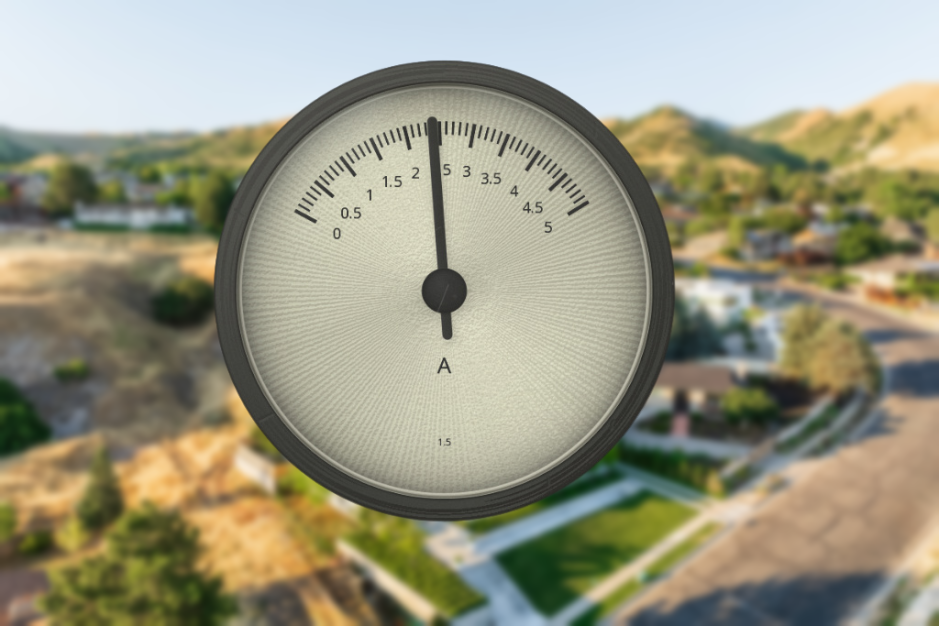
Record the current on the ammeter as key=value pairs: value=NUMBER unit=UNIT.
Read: value=2.4 unit=A
